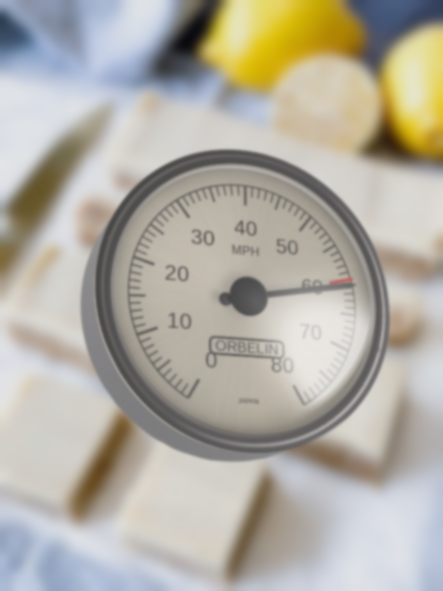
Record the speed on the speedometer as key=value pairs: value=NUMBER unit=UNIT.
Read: value=61 unit=mph
